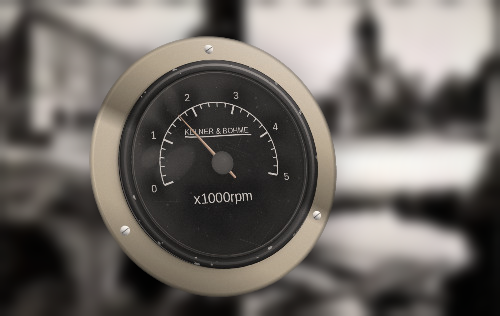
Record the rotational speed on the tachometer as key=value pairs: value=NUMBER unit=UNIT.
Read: value=1600 unit=rpm
